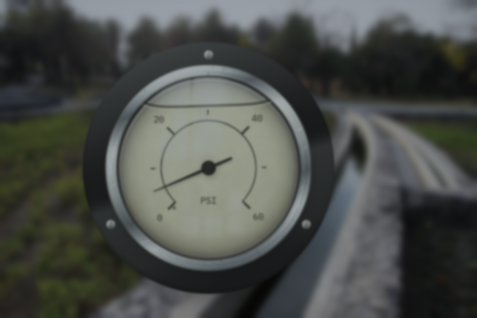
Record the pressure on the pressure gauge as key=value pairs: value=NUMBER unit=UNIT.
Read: value=5 unit=psi
